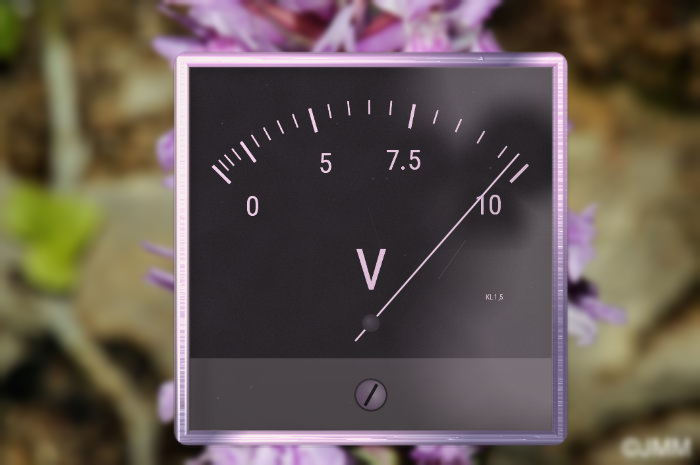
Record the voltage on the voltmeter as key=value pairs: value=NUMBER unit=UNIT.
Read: value=9.75 unit=V
